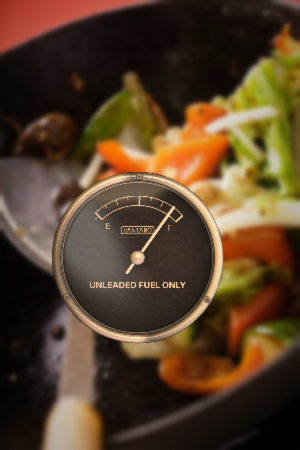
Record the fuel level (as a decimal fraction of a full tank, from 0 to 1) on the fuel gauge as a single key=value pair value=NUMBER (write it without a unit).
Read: value=0.875
